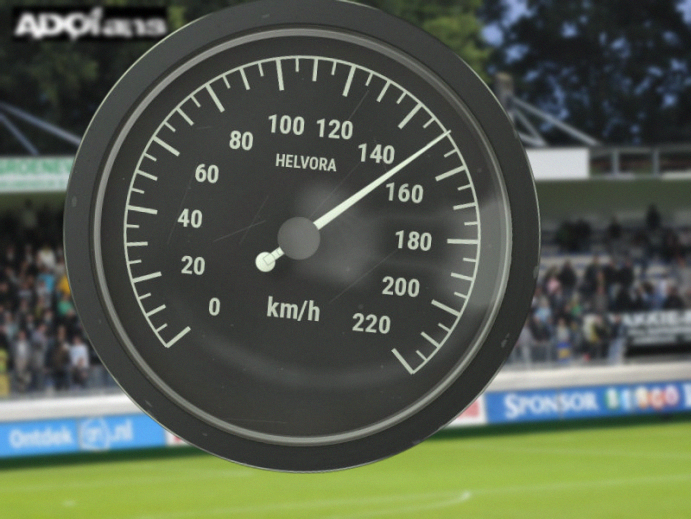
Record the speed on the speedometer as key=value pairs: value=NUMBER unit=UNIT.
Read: value=150 unit=km/h
